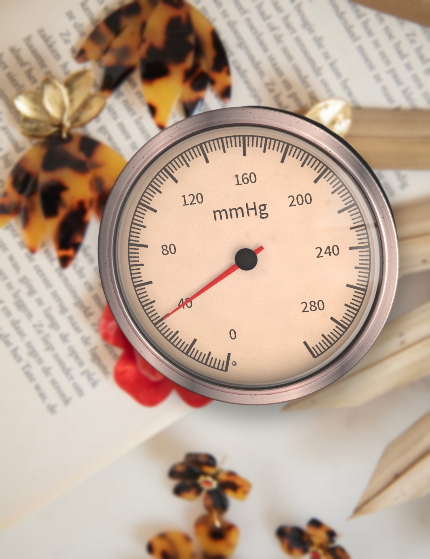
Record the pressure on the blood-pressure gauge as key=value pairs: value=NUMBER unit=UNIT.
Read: value=40 unit=mmHg
